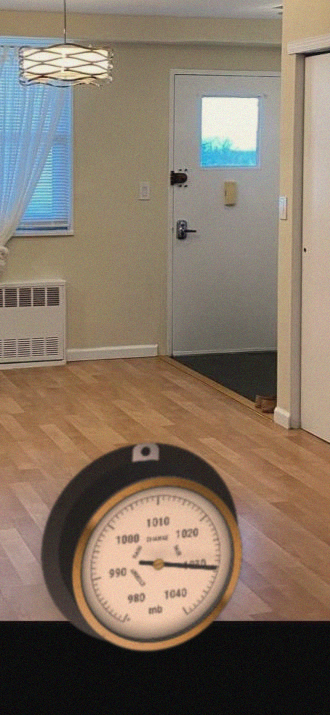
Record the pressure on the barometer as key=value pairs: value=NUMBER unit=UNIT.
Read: value=1030 unit=mbar
